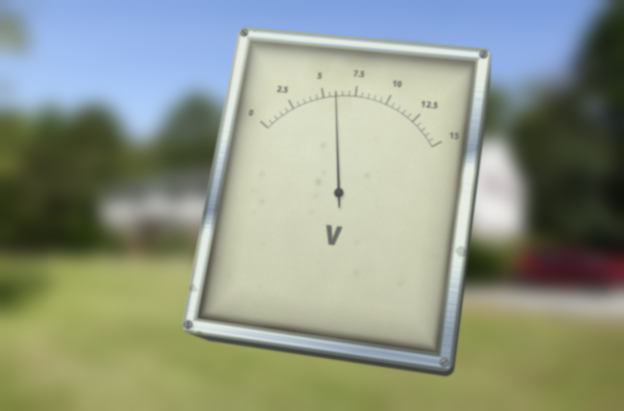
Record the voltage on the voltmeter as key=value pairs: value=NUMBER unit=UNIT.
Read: value=6 unit=V
